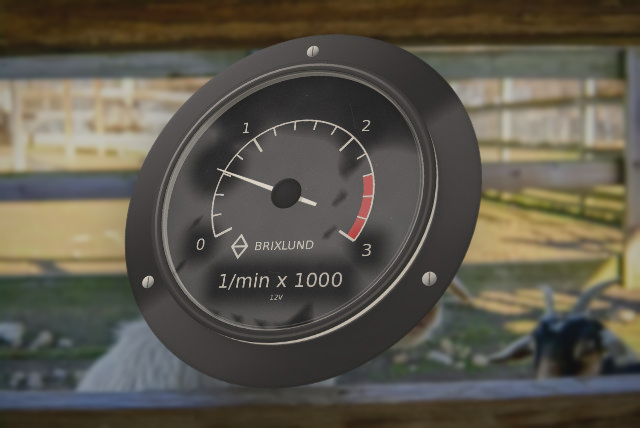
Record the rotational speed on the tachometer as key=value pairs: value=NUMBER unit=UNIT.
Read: value=600 unit=rpm
